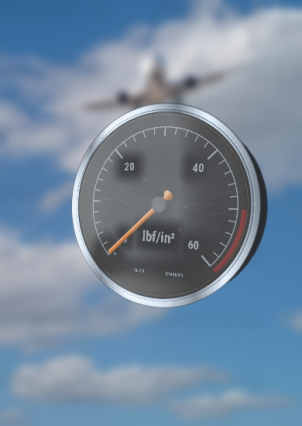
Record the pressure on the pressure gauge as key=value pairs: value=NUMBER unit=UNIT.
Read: value=0 unit=psi
